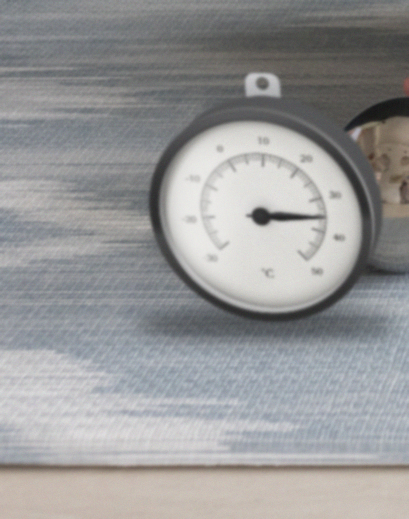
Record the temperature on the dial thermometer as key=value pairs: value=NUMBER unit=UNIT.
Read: value=35 unit=°C
